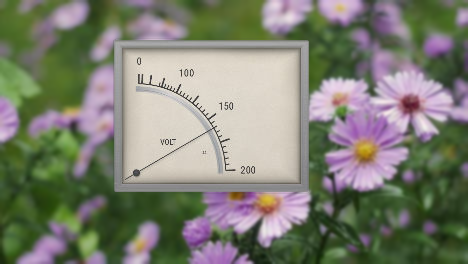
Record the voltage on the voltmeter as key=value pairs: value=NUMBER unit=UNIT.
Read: value=160 unit=V
